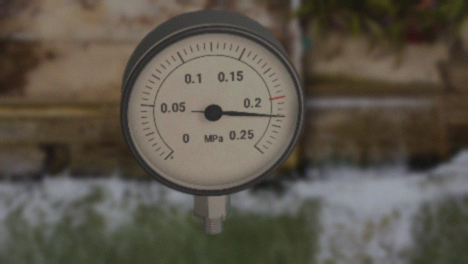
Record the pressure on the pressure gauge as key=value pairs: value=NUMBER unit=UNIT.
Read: value=0.215 unit=MPa
